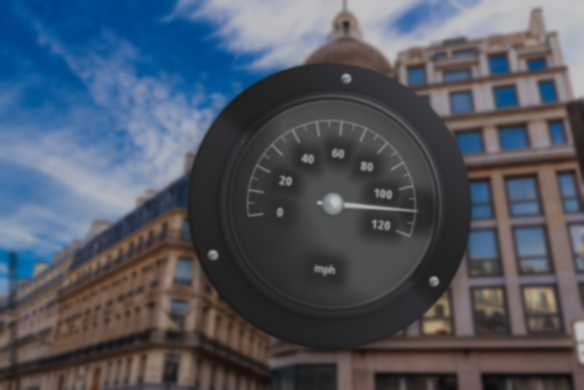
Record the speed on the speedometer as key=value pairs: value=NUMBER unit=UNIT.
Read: value=110 unit=mph
